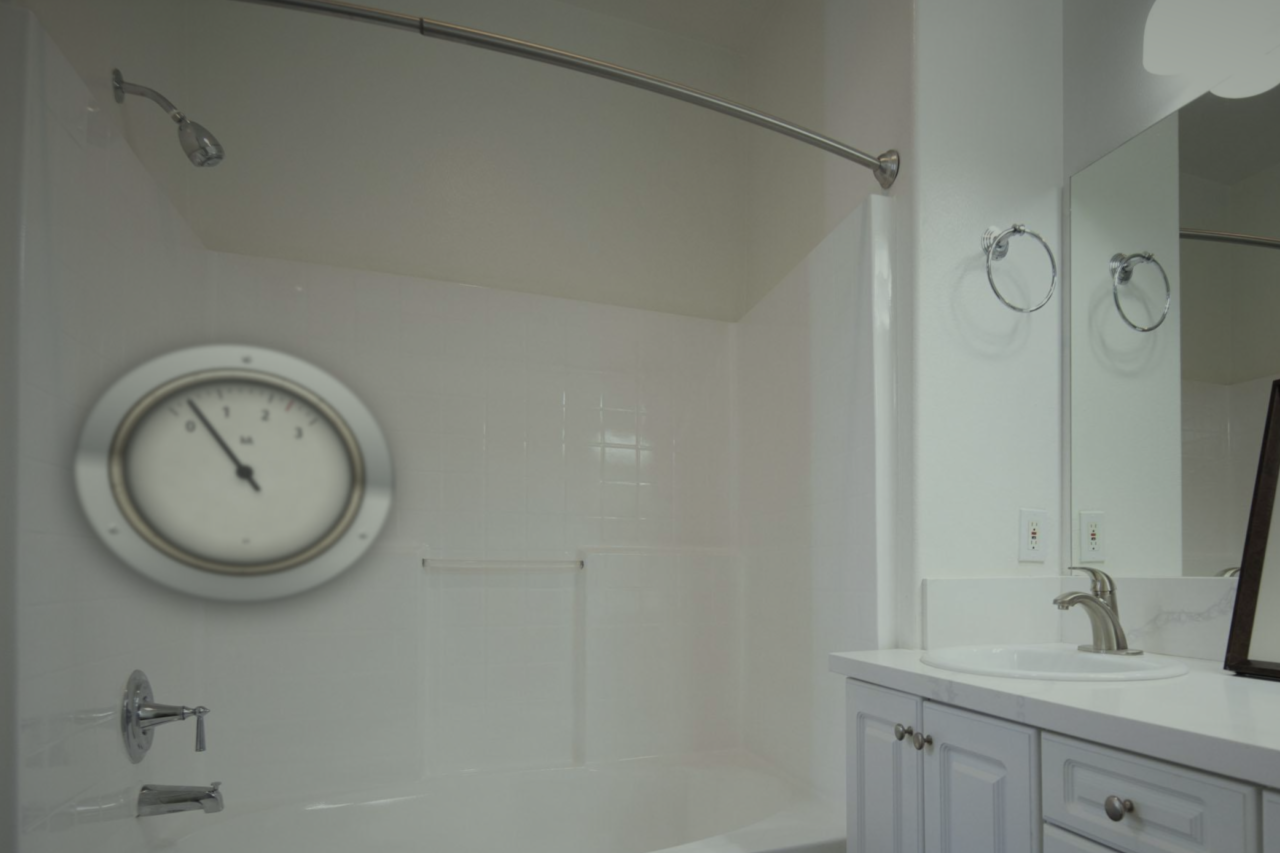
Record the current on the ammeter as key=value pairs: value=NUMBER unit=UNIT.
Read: value=0.4 unit=kA
